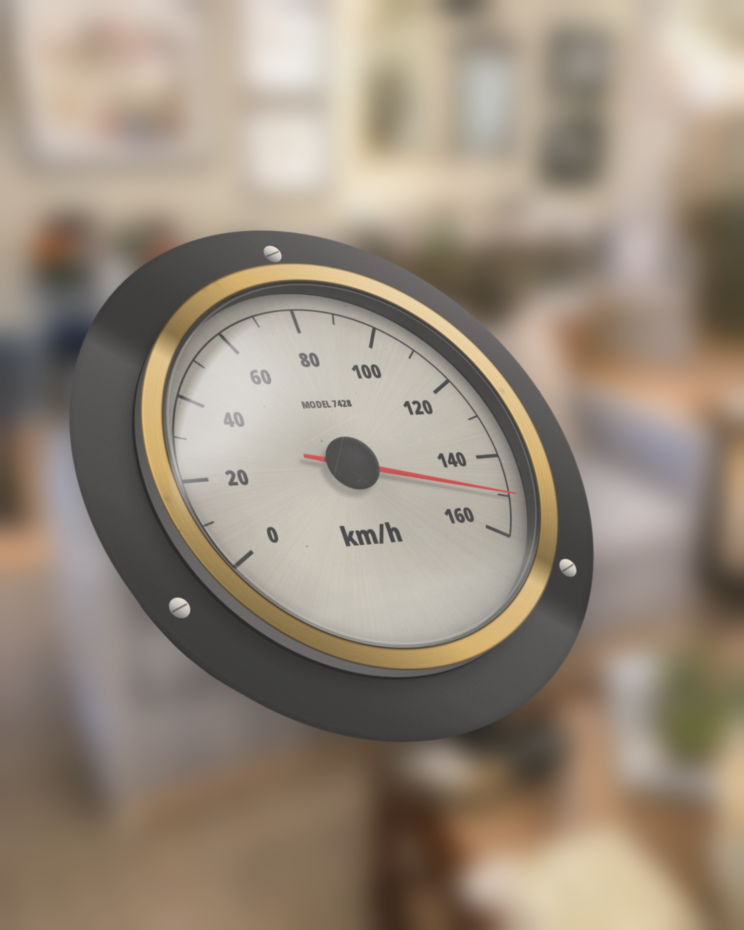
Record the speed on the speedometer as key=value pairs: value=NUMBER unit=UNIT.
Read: value=150 unit=km/h
